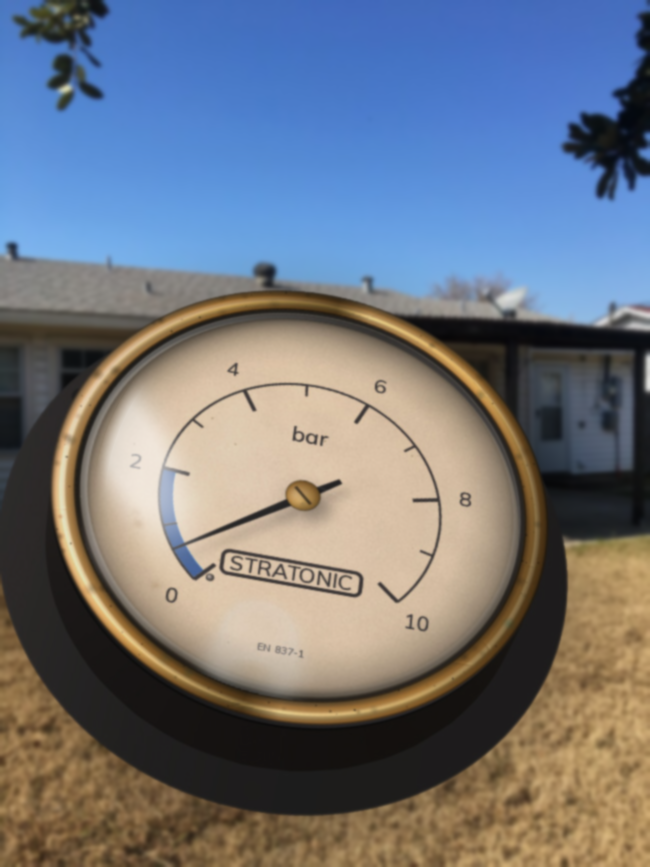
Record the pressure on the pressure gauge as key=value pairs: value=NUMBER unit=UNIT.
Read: value=0.5 unit=bar
